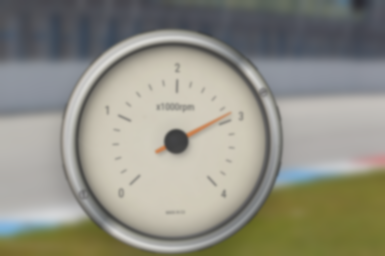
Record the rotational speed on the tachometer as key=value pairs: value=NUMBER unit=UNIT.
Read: value=2900 unit=rpm
